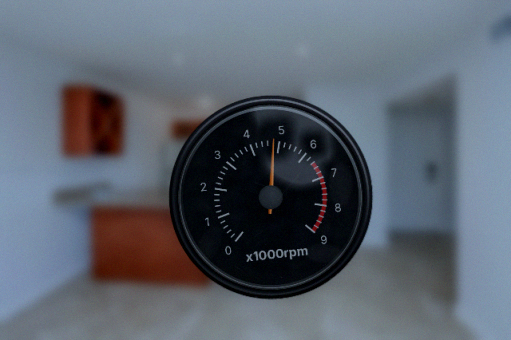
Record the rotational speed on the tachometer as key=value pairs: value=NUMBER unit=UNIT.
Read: value=4800 unit=rpm
